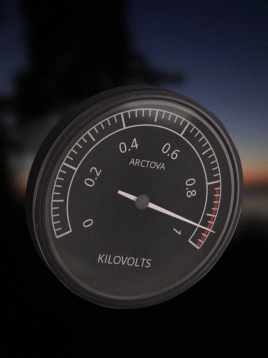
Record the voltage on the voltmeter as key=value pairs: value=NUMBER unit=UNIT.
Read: value=0.94 unit=kV
